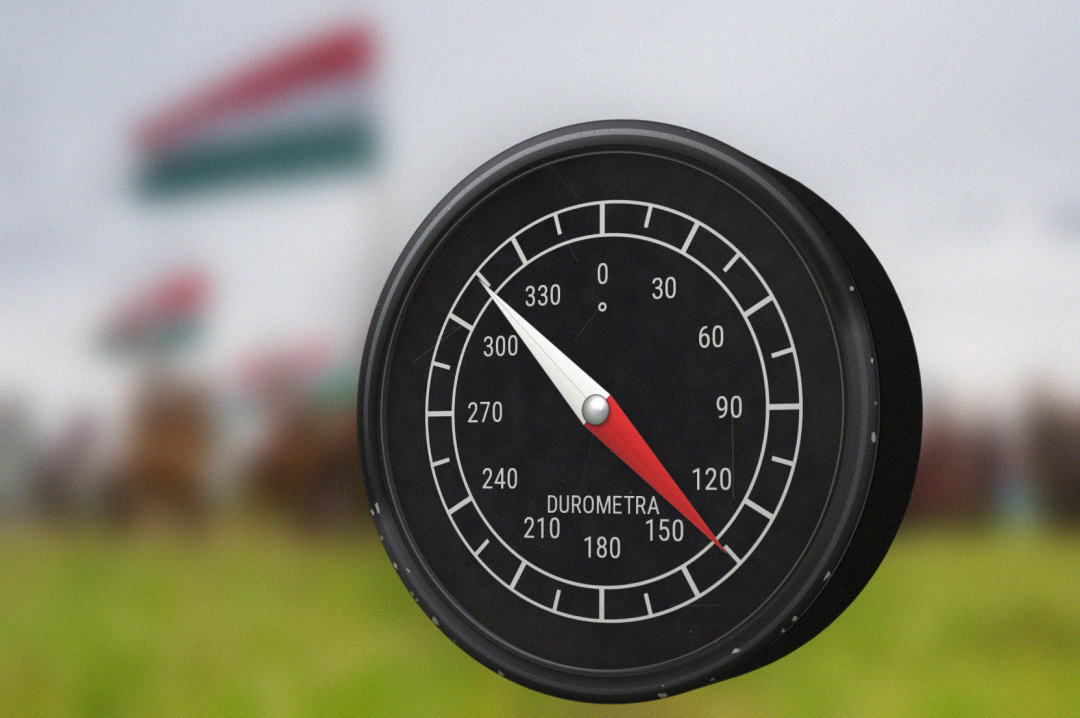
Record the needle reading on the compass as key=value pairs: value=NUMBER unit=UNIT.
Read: value=135 unit=°
